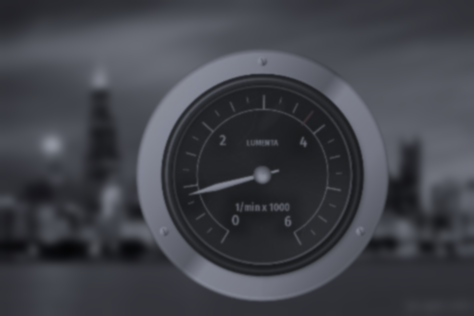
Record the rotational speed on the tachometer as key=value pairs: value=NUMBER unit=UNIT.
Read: value=875 unit=rpm
